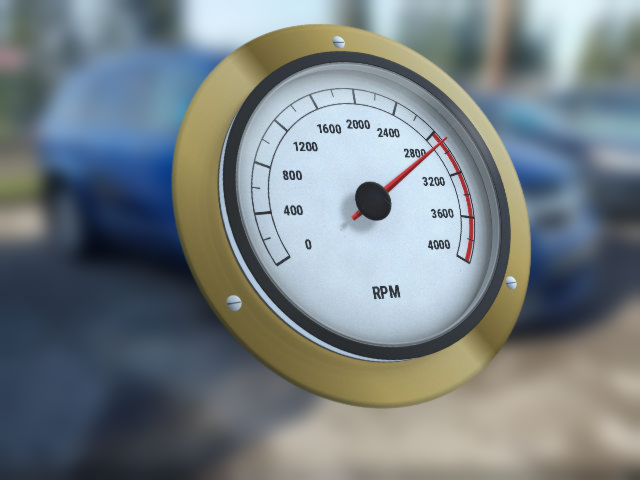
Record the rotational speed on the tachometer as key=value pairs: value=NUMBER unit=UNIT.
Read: value=2900 unit=rpm
